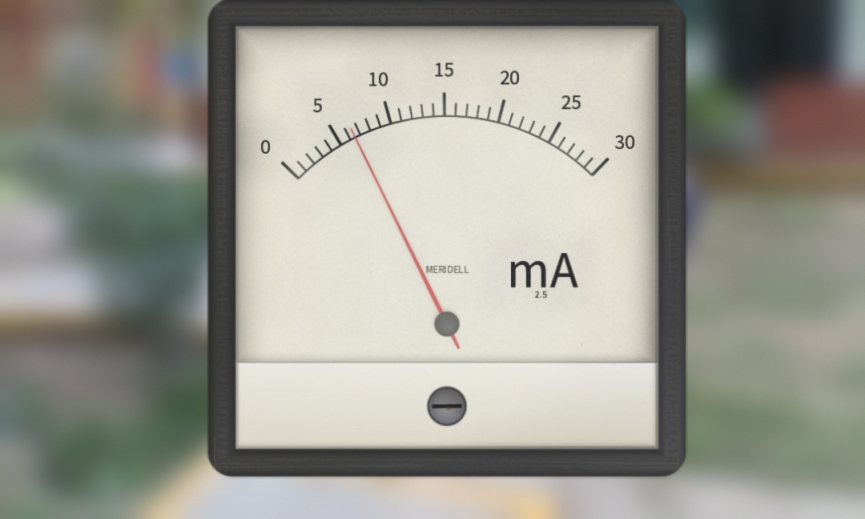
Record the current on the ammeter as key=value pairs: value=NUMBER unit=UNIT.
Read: value=6.5 unit=mA
